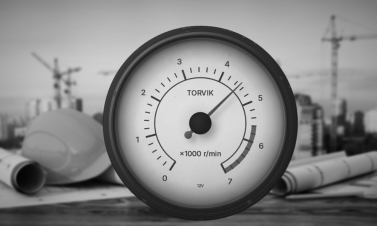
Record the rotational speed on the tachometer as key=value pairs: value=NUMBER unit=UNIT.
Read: value=4500 unit=rpm
